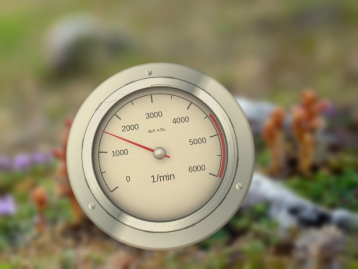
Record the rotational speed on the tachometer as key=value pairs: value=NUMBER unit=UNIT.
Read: value=1500 unit=rpm
